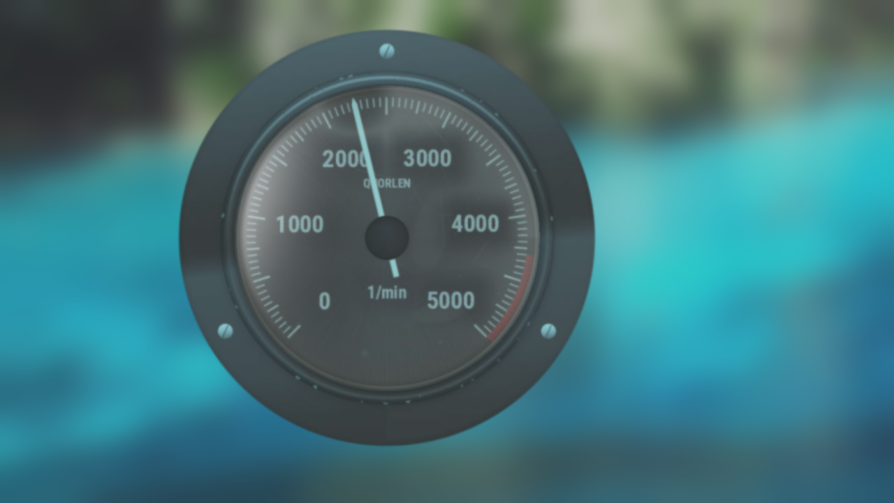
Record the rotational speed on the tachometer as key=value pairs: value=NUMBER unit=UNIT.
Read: value=2250 unit=rpm
